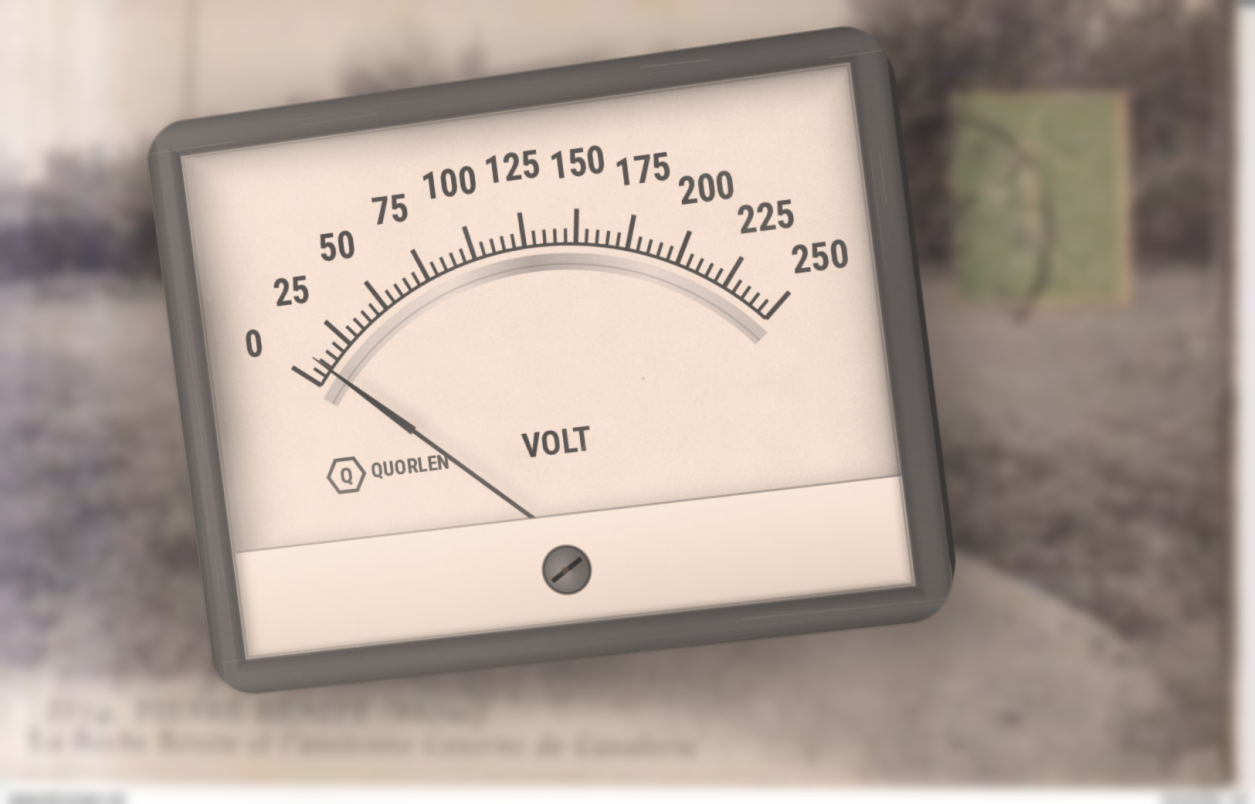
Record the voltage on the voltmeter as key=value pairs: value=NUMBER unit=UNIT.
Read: value=10 unit=V
